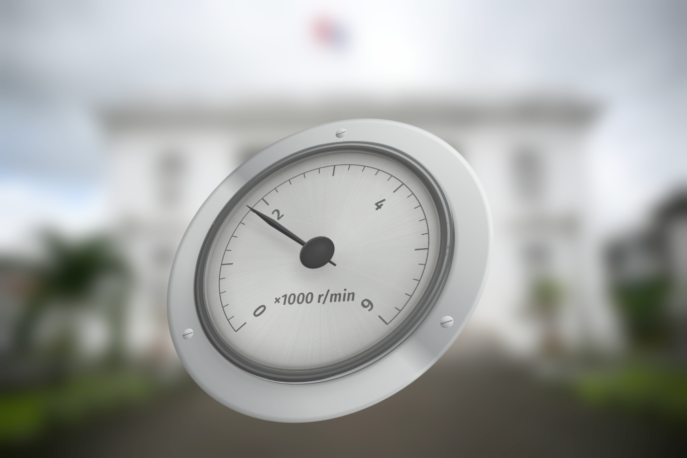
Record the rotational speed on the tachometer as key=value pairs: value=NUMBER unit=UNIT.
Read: value=1800 unit=rpm
